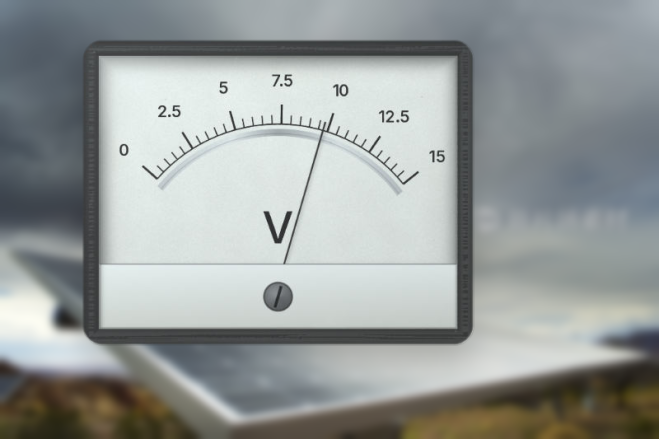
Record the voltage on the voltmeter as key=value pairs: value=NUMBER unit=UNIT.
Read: value=9.75 unit=V
